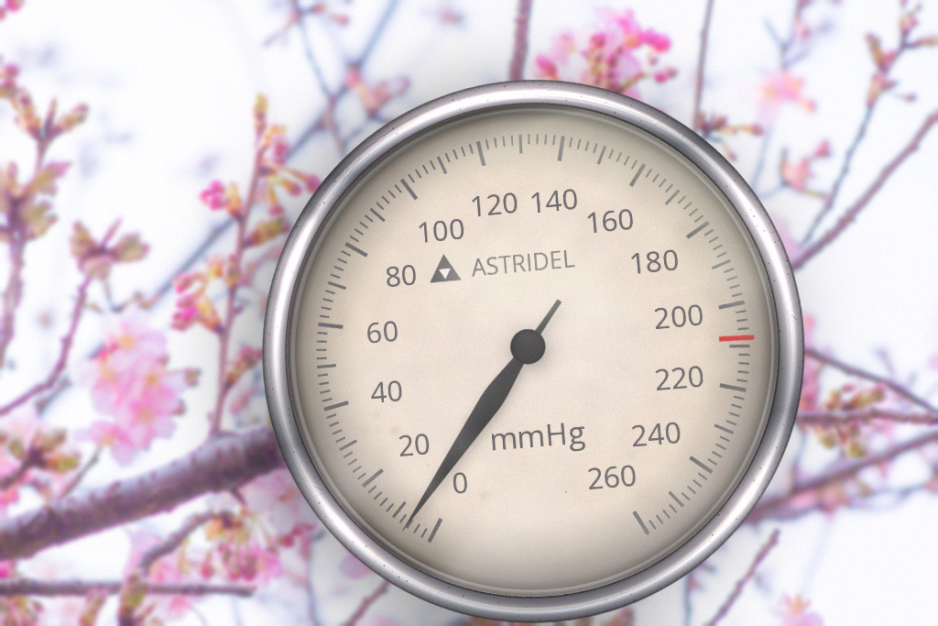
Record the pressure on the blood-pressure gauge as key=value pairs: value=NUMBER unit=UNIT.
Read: value=6 unit=mmHg
